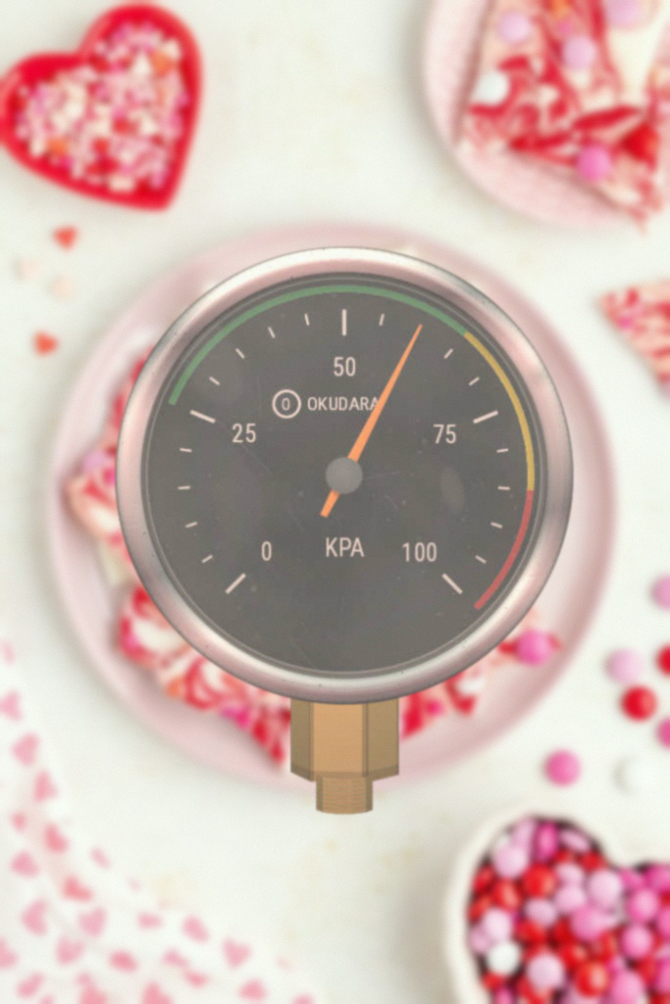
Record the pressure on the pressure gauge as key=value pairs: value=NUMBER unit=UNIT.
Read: value=60 unit=kPa
